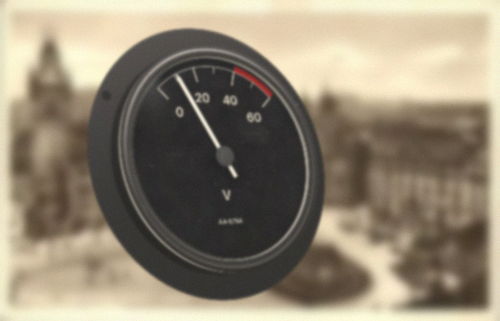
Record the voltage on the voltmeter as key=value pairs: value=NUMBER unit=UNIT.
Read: value=10 unit=V
